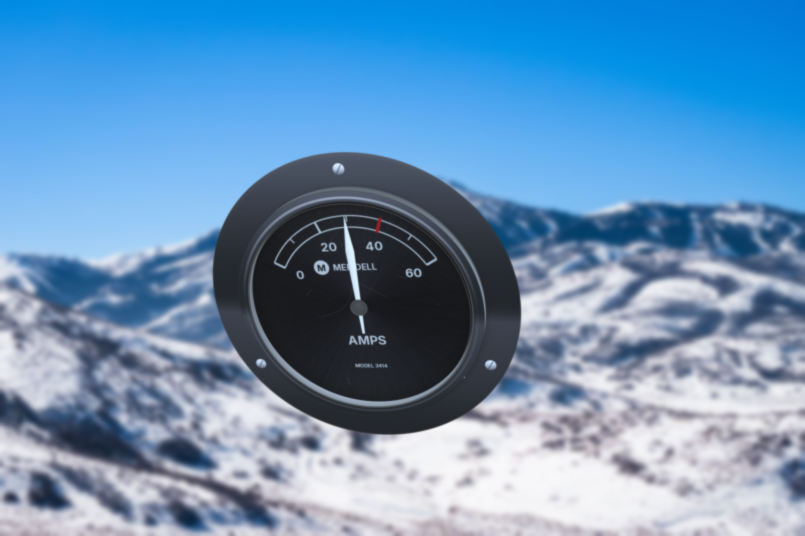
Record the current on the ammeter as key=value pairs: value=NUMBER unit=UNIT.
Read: value=30 unit=A
